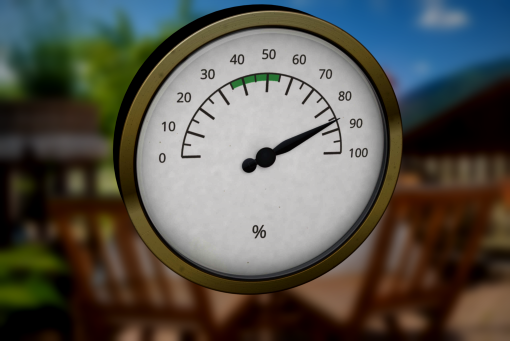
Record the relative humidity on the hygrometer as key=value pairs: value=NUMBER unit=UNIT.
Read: value=85 unit=%
